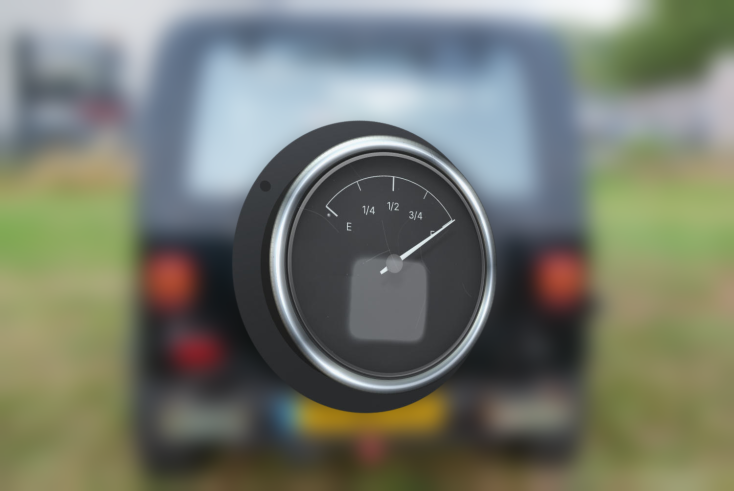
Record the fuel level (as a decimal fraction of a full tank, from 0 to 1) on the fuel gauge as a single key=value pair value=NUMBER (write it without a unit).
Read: value=1
